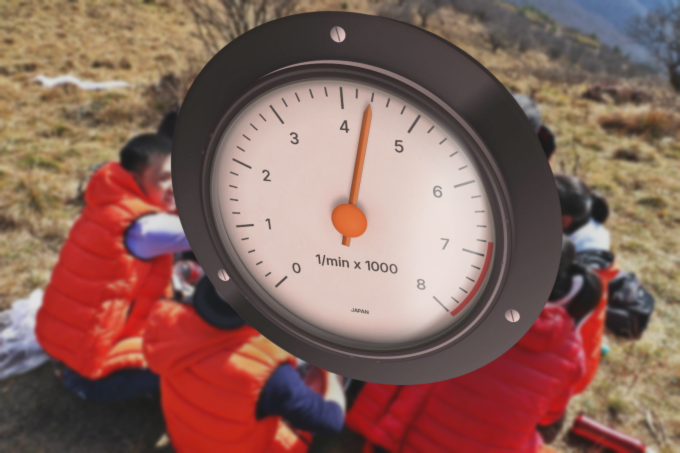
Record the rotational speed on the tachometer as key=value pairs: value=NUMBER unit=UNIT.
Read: value=4400 unit=rpm
